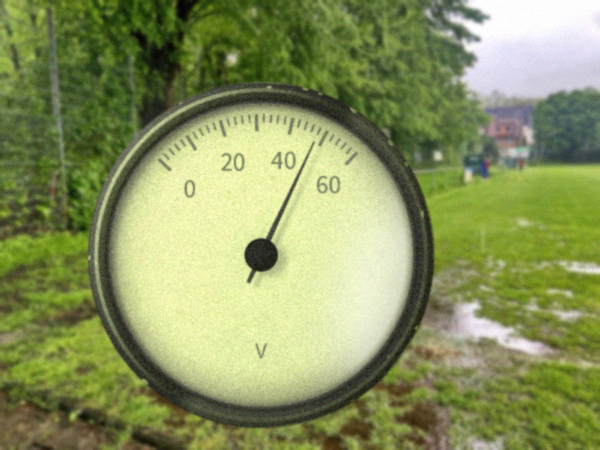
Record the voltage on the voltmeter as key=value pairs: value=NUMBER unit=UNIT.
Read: value=48 unit=V
